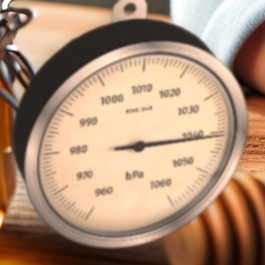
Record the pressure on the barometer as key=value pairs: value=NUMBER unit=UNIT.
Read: value=1040 unit=hPa
